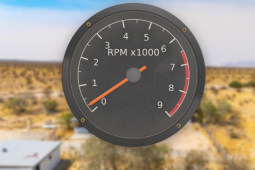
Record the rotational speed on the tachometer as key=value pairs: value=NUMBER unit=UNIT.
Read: value=250 unit=rpm
